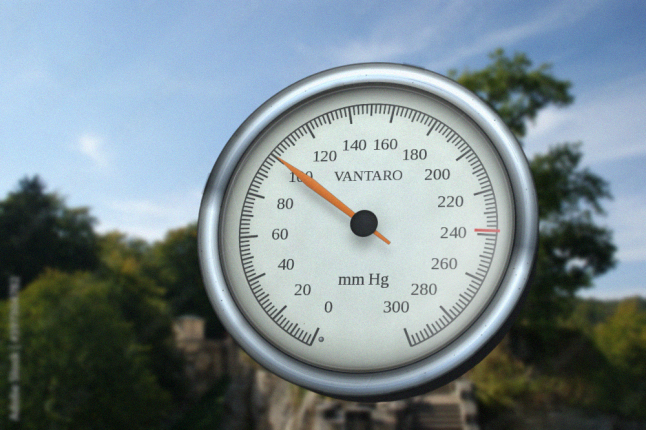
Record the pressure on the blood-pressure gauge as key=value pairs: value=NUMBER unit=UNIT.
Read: value=100 unit=mmHg
